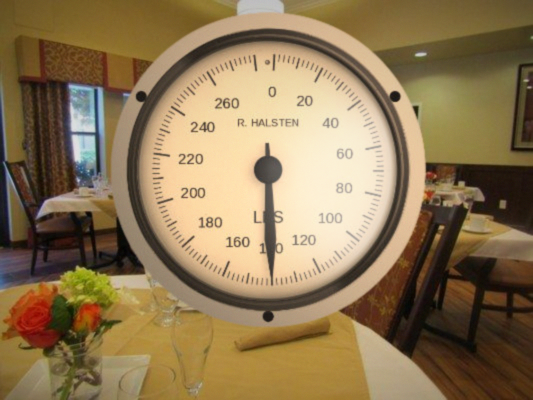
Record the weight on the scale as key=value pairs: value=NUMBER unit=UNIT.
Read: value=140 unit=lb
